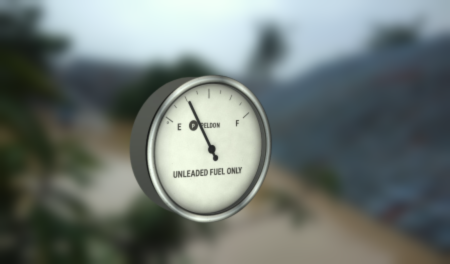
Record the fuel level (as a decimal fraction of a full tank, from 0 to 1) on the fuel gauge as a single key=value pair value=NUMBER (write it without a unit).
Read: value=0.25
